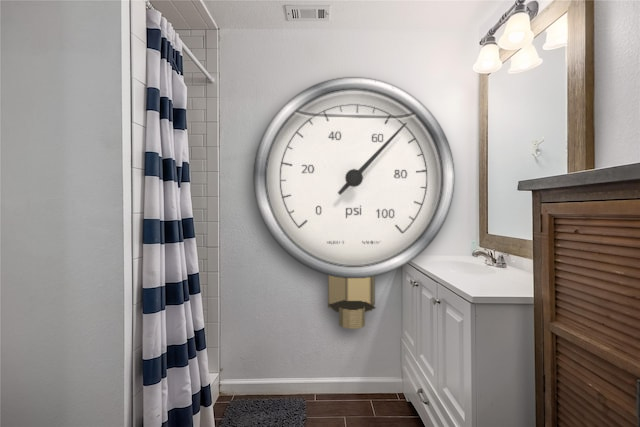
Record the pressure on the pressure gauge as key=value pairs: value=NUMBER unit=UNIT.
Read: value=65 unit=psi
